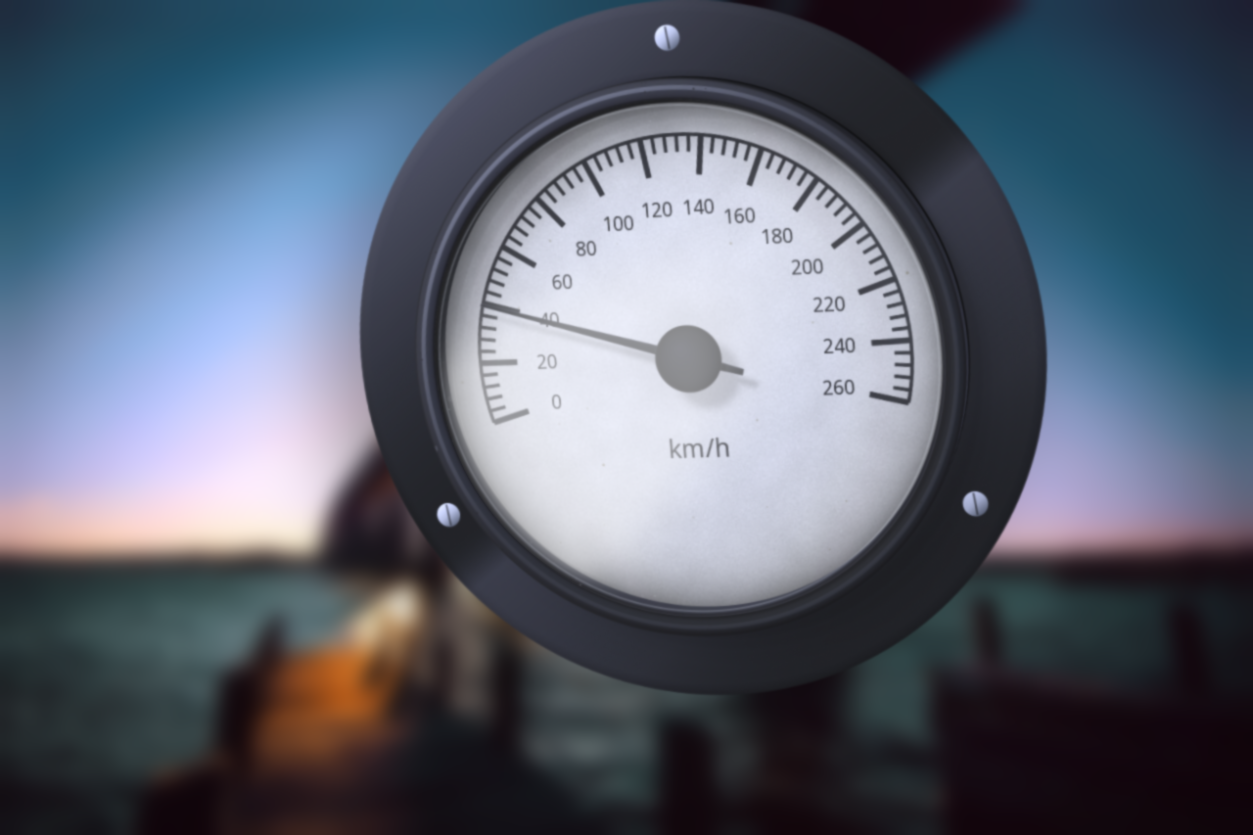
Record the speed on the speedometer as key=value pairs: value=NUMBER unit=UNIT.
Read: value=40 unit=km/h
